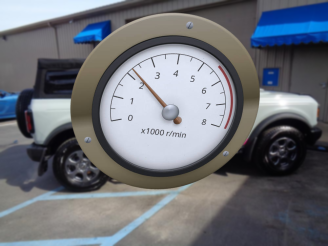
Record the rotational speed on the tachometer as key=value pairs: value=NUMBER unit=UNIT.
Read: value=2250 unit=rpm
